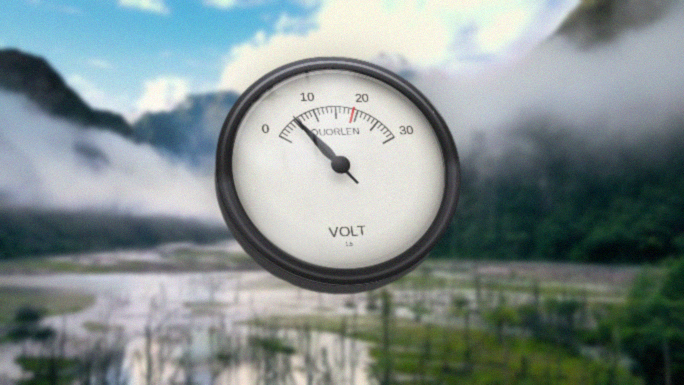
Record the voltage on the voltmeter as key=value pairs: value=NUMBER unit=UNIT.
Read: value=5 unit=V
